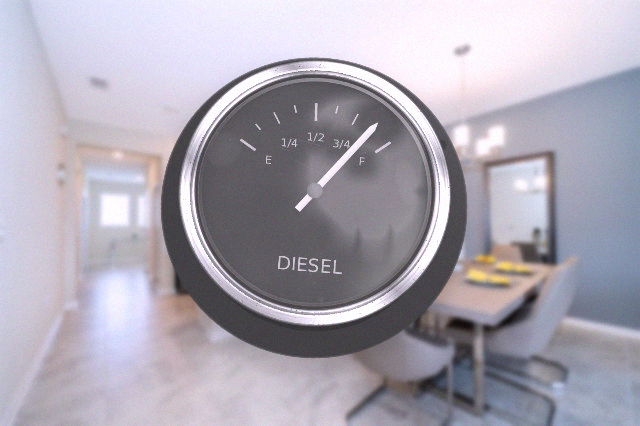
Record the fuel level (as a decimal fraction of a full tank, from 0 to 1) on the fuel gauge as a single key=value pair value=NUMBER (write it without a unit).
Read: value=0.875
